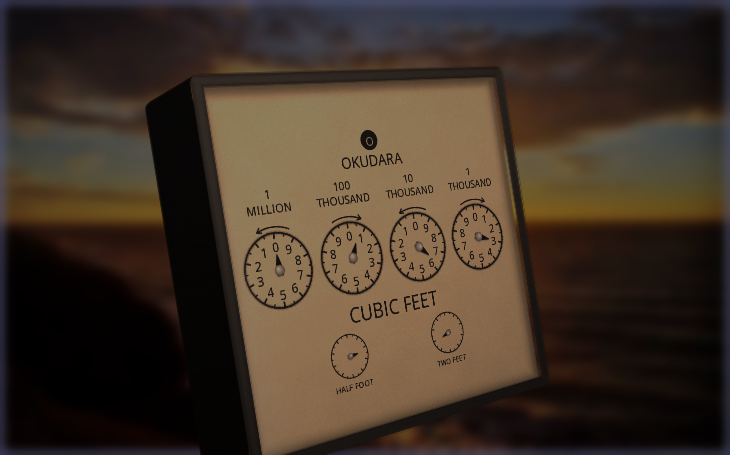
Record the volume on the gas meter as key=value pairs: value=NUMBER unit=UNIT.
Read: value=6300 unit=ft³
